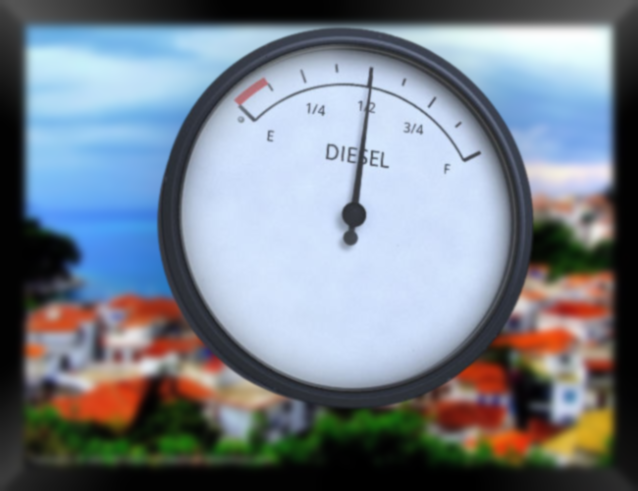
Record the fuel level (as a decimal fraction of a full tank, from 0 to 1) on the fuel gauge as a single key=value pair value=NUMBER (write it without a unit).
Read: value=0.5
